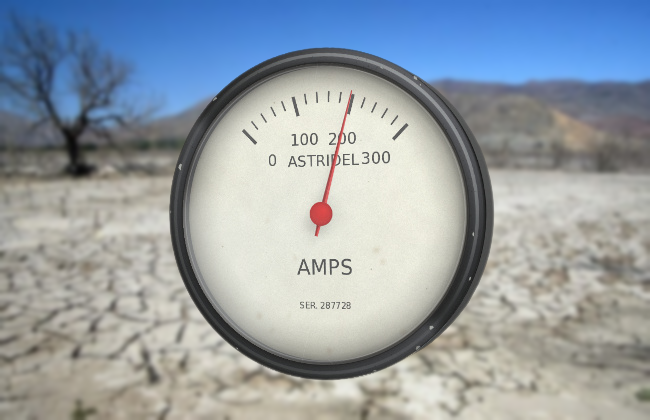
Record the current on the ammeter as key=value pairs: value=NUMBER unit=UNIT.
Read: value=200 unit=A
